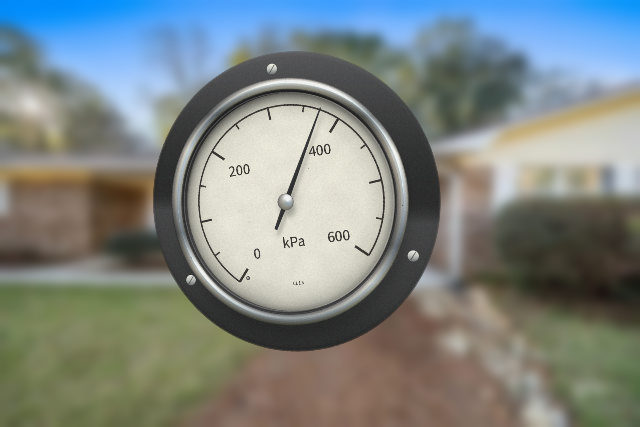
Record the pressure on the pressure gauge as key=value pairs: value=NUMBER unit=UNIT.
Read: value=375 unit=kPa
